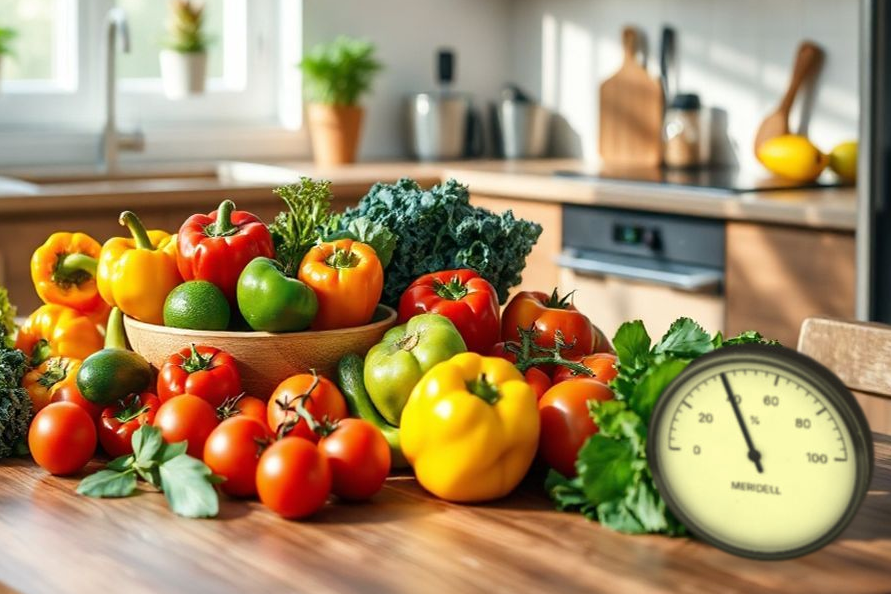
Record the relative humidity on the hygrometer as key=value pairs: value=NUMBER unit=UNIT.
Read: value=40 unit=%
